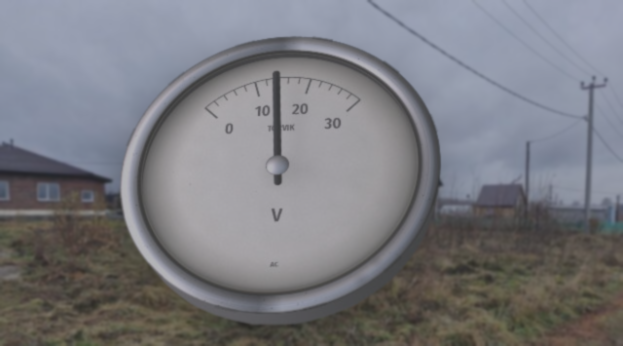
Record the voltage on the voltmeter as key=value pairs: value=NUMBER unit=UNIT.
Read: value=14 unit=V
